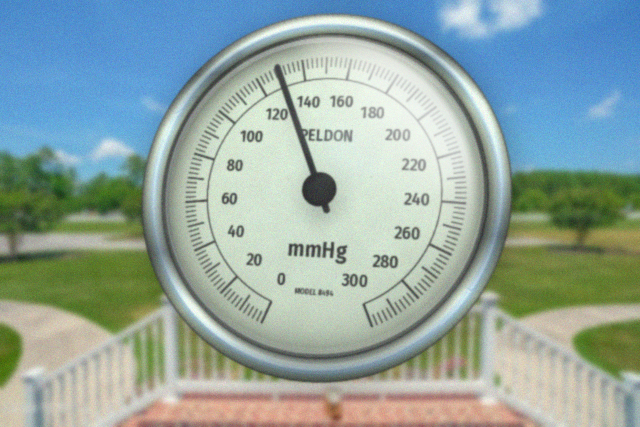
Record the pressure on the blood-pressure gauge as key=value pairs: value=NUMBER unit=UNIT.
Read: value=130 unit=mmHg
